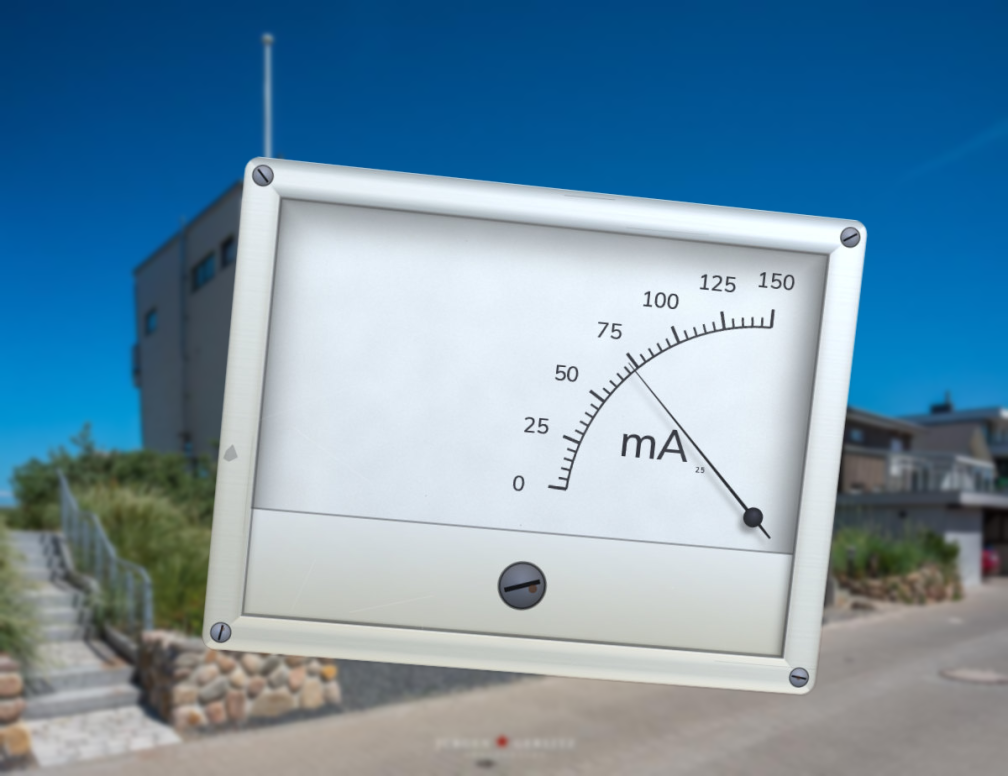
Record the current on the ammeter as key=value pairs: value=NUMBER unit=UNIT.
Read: value=72.5 unit=mA
